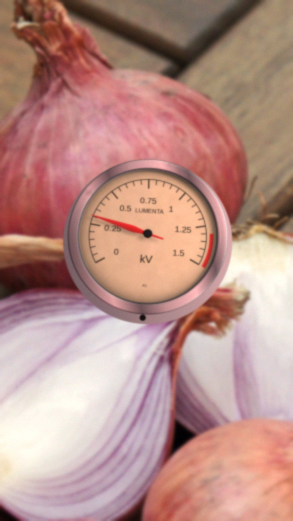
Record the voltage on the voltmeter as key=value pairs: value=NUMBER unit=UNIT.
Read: value=0.3 unit=kV
